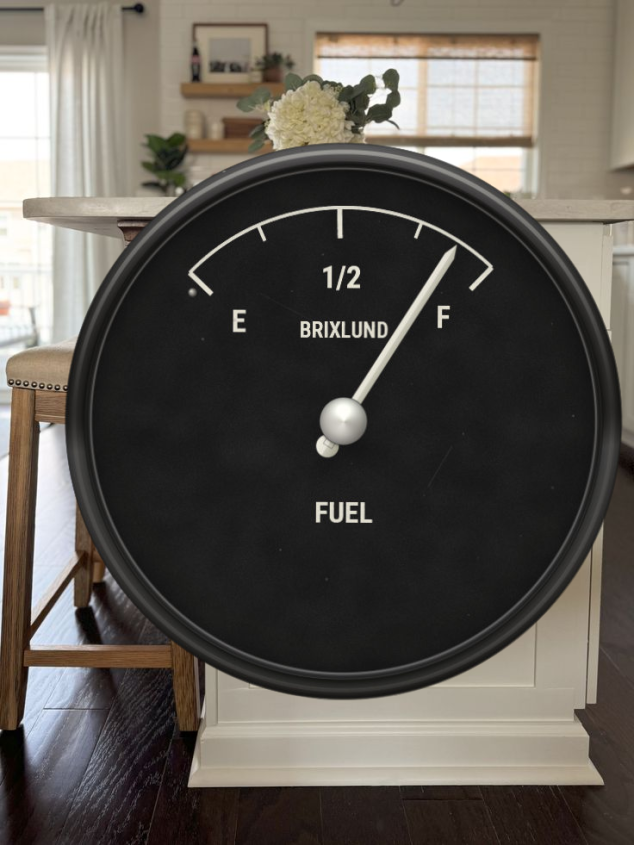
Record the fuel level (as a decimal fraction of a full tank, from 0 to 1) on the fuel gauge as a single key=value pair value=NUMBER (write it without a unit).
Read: value=0.875
